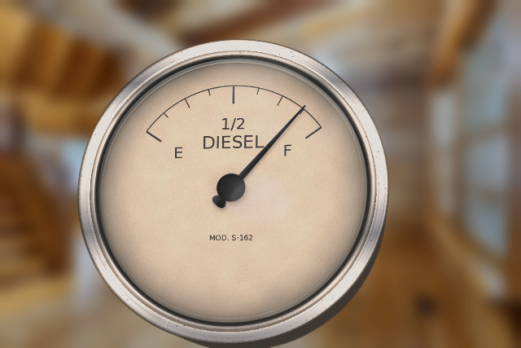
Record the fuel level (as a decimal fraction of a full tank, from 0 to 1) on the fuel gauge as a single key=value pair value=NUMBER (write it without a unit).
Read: value=0.875
